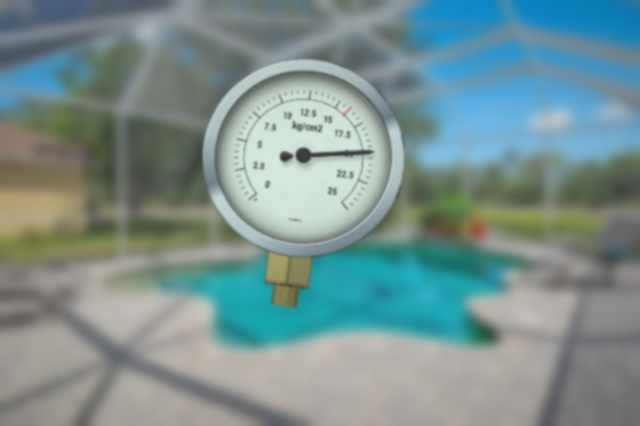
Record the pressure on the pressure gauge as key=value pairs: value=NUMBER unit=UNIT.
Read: value=20 unit=kg/cm²
